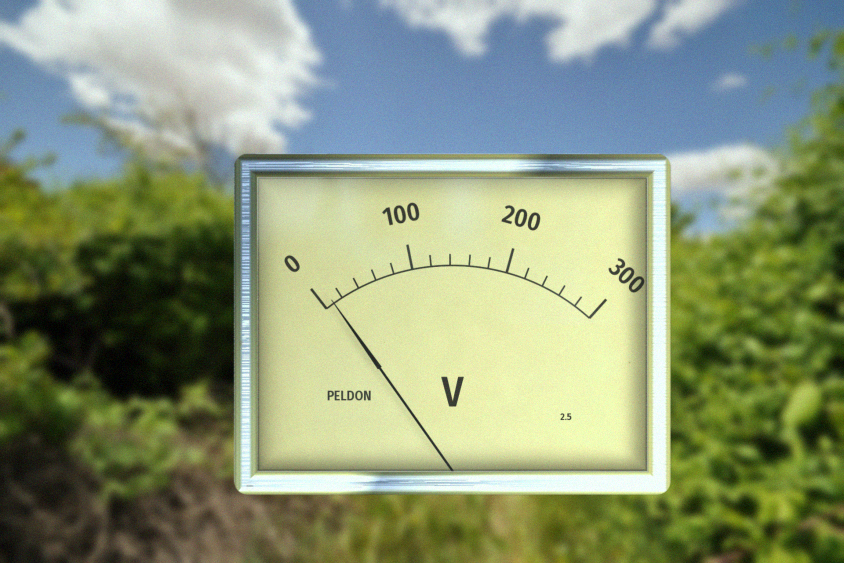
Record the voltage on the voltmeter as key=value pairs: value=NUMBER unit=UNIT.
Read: value=10 unit=V
